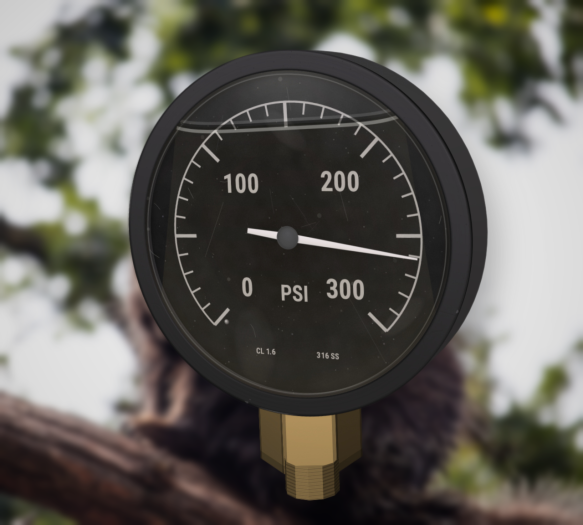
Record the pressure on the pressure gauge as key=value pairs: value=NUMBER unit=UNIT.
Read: value=260 unit=psi
